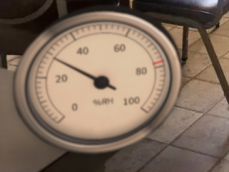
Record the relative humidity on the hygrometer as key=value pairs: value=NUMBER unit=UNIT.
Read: value=30 unit=%
